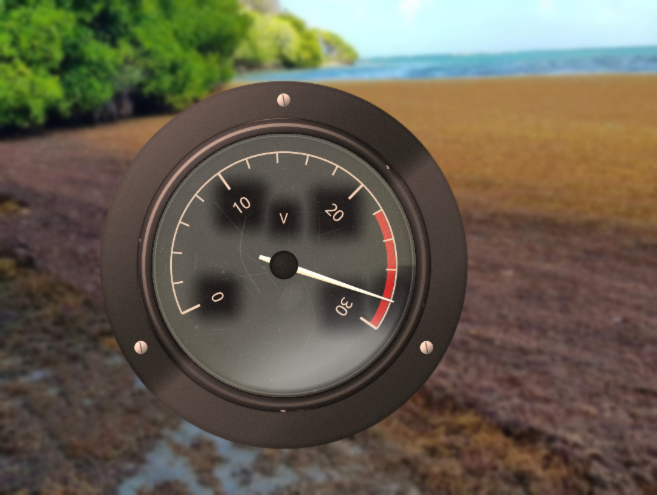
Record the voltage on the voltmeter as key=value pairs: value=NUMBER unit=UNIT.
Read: value=28 unit=V
